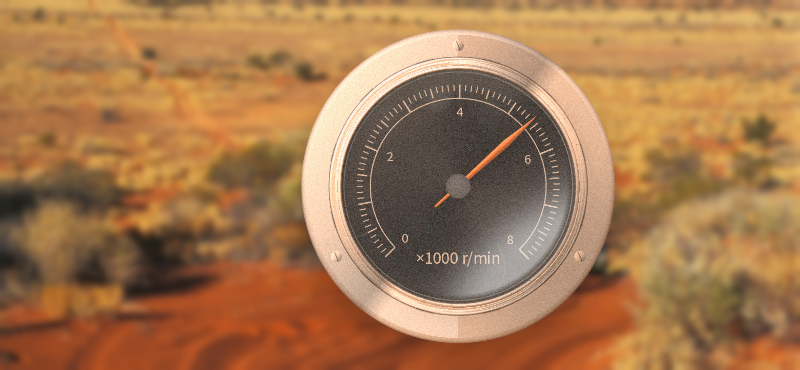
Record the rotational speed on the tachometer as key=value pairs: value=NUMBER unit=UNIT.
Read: value=5400 unit=rpm
